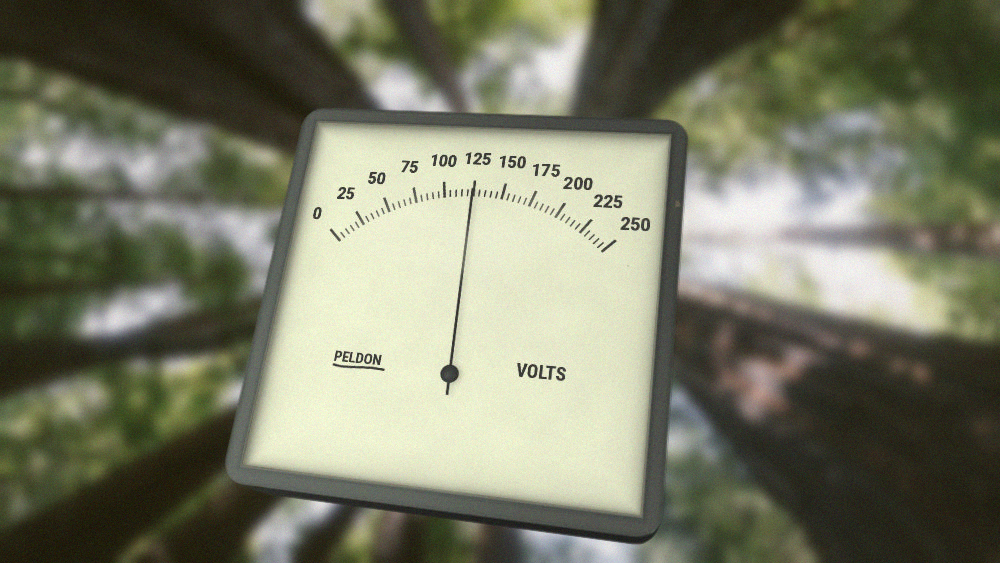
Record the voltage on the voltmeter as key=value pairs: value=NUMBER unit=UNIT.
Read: value=125 unit=V
